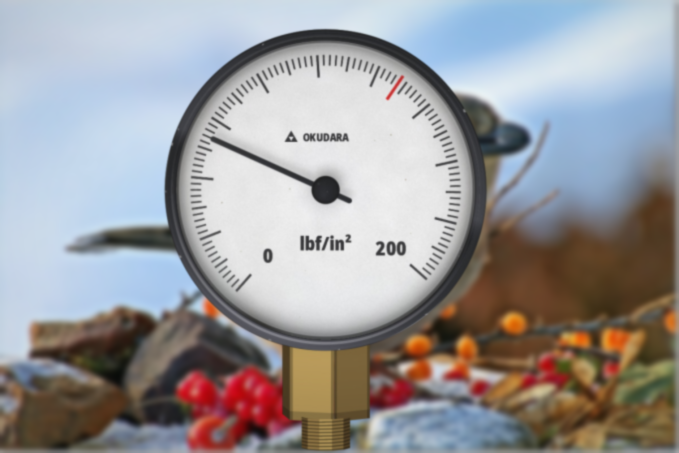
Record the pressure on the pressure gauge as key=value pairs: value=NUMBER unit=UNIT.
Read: value=54 unit=psi
